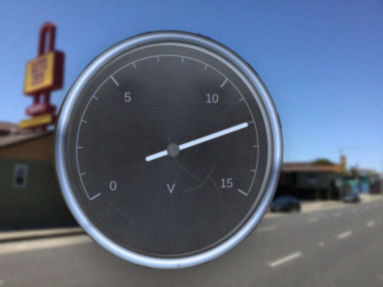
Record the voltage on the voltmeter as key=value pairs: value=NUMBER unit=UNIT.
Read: value=12 unit=V
